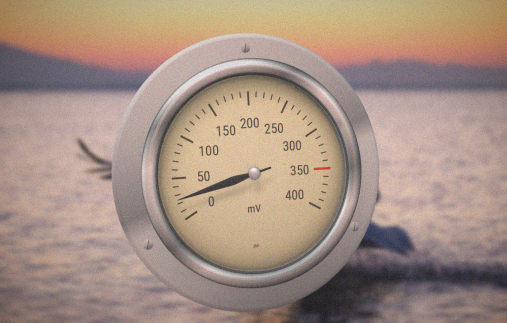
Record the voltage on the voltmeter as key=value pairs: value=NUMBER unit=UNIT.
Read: value=25 unit=mV
